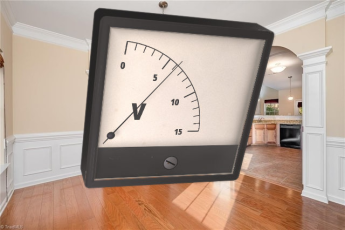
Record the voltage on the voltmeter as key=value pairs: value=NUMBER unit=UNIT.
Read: value=6 unit=V
